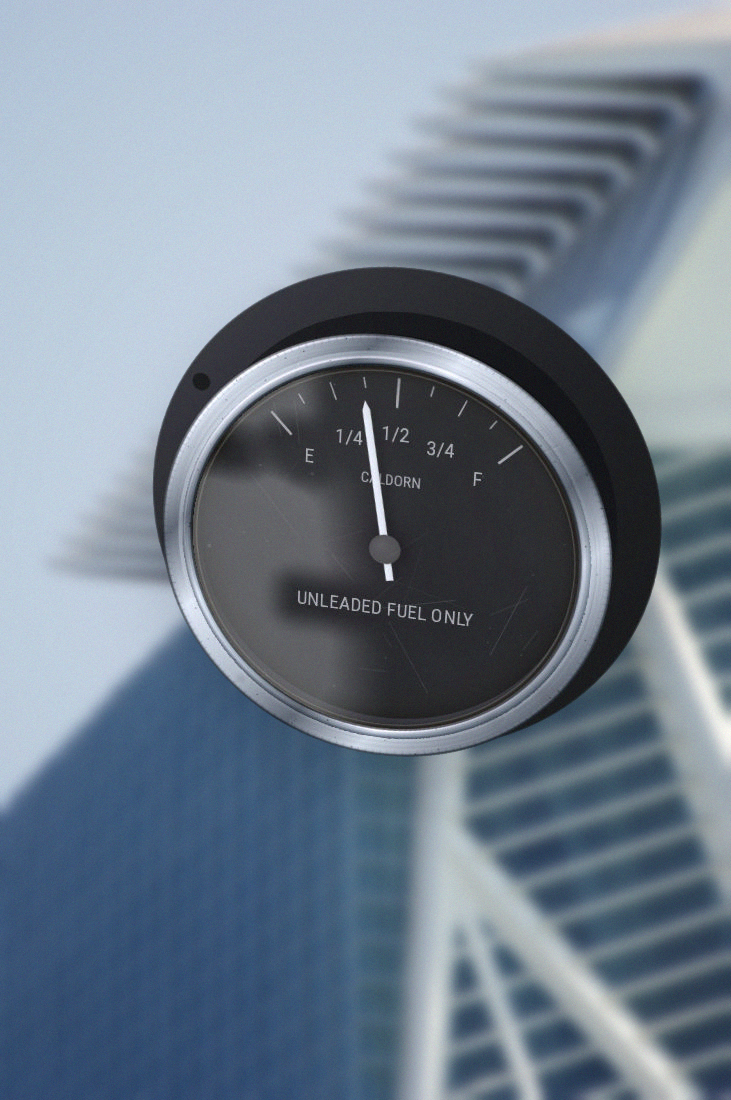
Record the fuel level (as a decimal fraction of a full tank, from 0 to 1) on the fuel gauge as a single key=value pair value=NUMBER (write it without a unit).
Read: value=0.375
